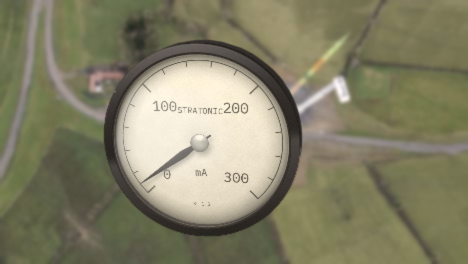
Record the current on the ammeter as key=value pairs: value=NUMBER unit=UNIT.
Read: value=10 unit=mA
